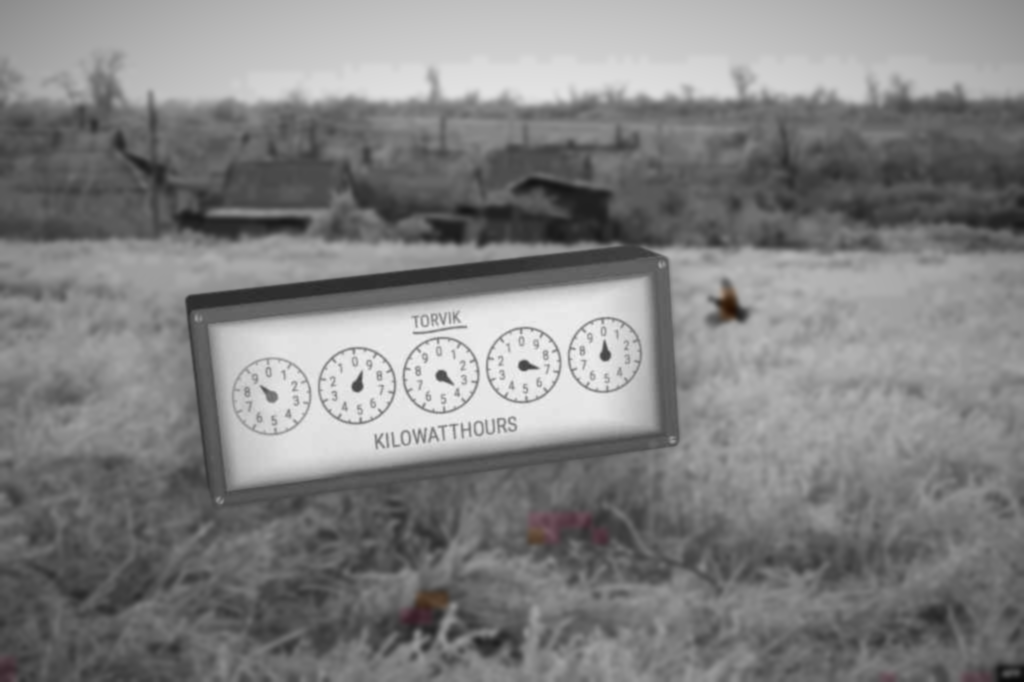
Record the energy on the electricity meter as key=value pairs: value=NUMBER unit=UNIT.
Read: value=89370 unit=kWh
